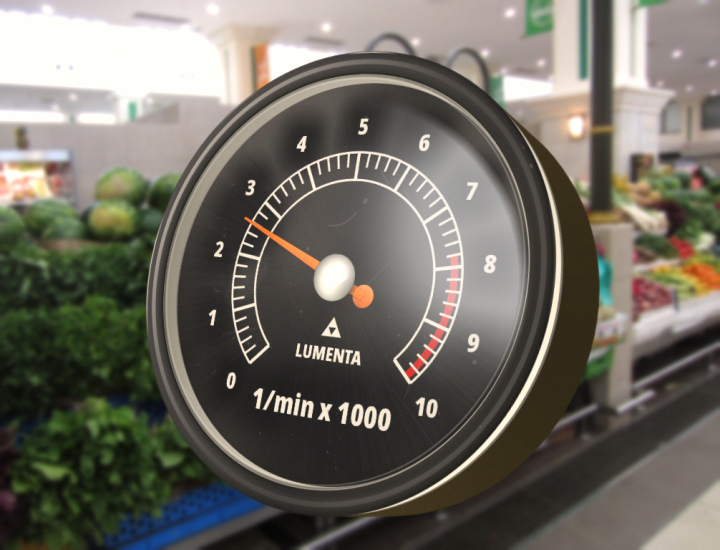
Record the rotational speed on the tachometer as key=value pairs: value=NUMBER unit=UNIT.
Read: value=2600 unit=rpm
